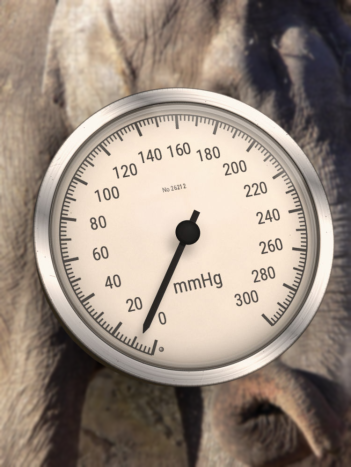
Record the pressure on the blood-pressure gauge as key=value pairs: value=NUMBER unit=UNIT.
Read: value=8 unit=mmHg
